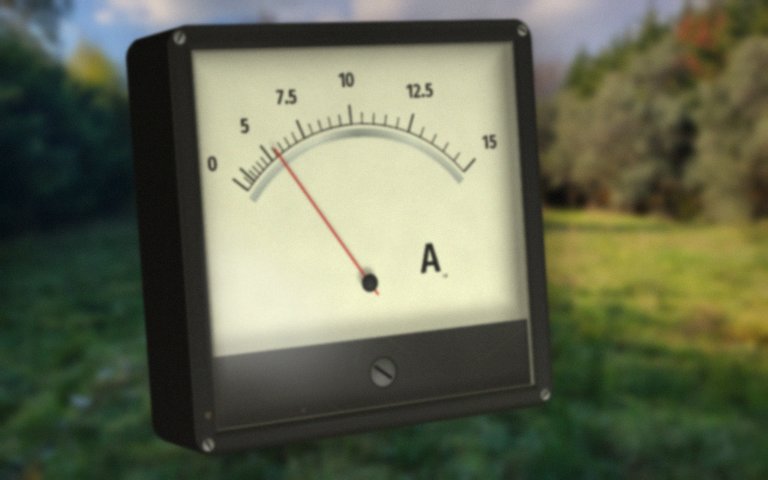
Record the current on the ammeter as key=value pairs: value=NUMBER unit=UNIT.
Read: value=5.5 unit=A
